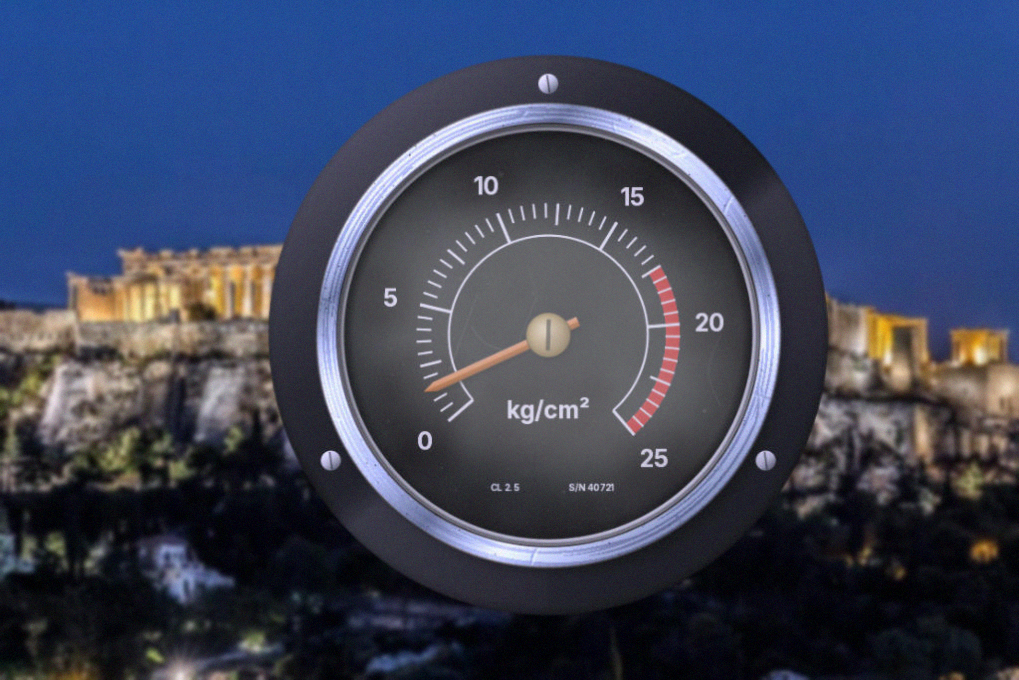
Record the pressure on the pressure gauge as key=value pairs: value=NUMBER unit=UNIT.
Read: value=1.5 unit=kg/cm²
